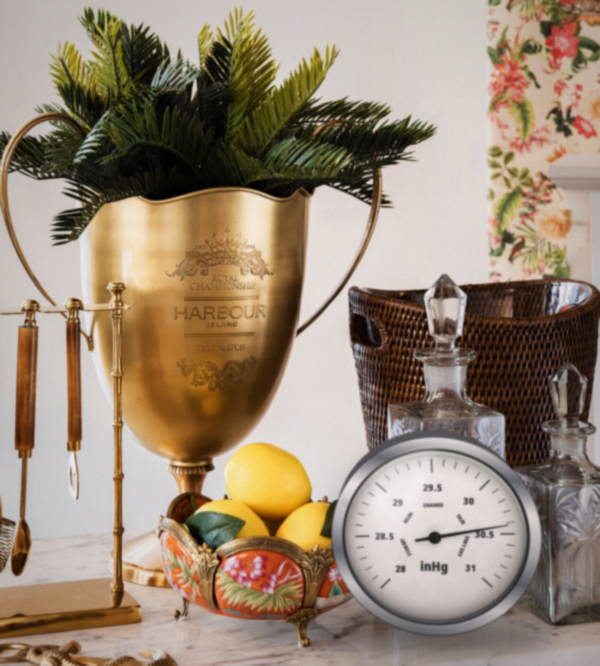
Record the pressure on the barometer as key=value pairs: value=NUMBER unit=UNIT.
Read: value=30.4 unit=inHg
